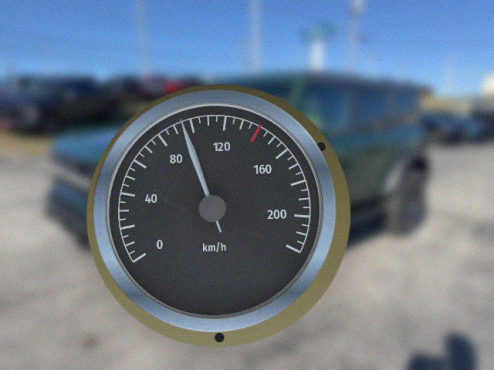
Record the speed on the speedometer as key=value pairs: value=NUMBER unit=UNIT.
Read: value=95 unit=km/h
